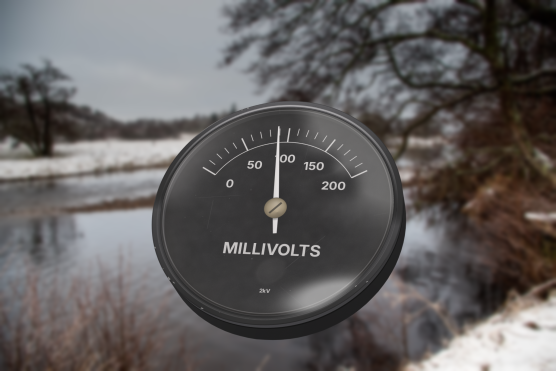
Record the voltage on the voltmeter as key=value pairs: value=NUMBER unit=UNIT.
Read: value=90 unit=mV
